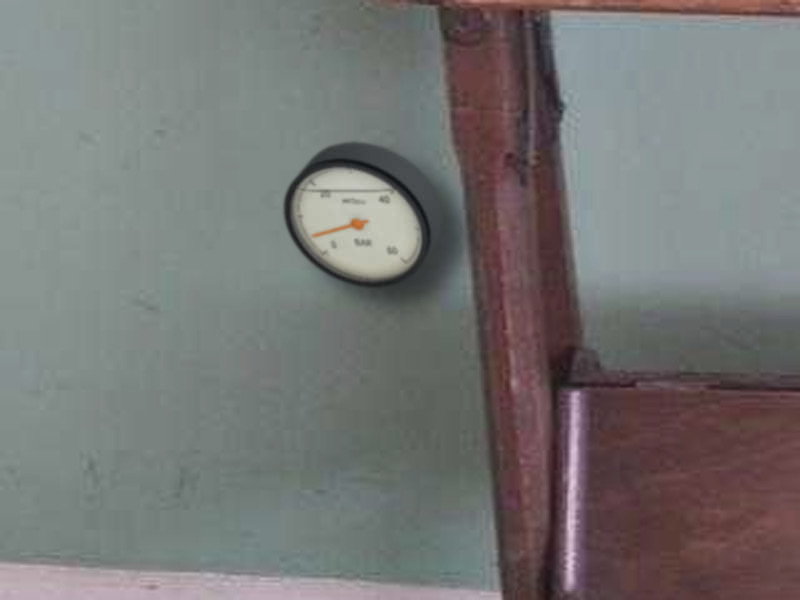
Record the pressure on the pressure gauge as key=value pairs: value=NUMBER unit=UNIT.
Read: value=5 unit=bar
